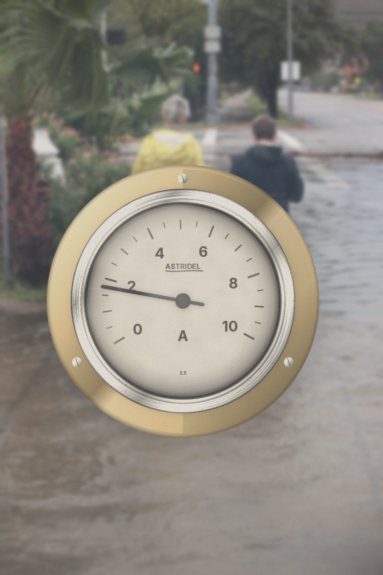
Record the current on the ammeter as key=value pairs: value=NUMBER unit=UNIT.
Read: value=1.75 unit=A
